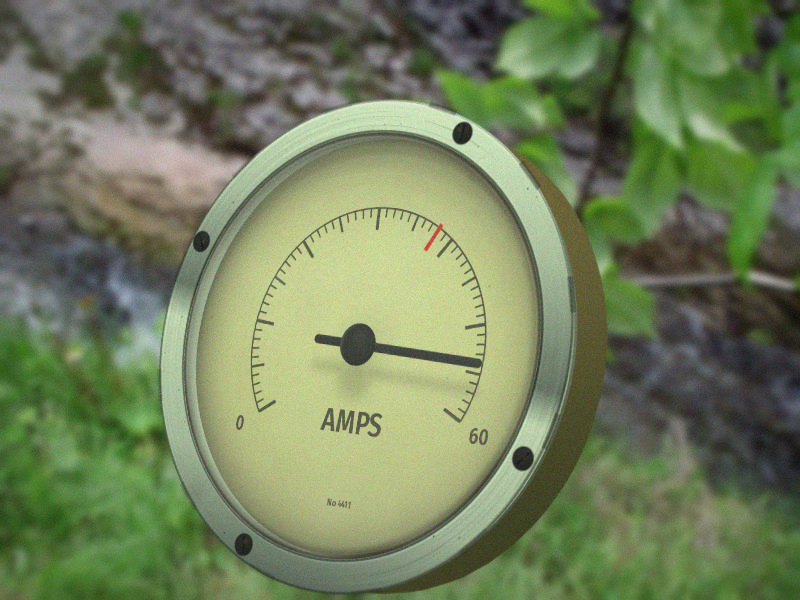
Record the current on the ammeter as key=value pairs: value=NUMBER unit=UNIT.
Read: value=54 unit=A
